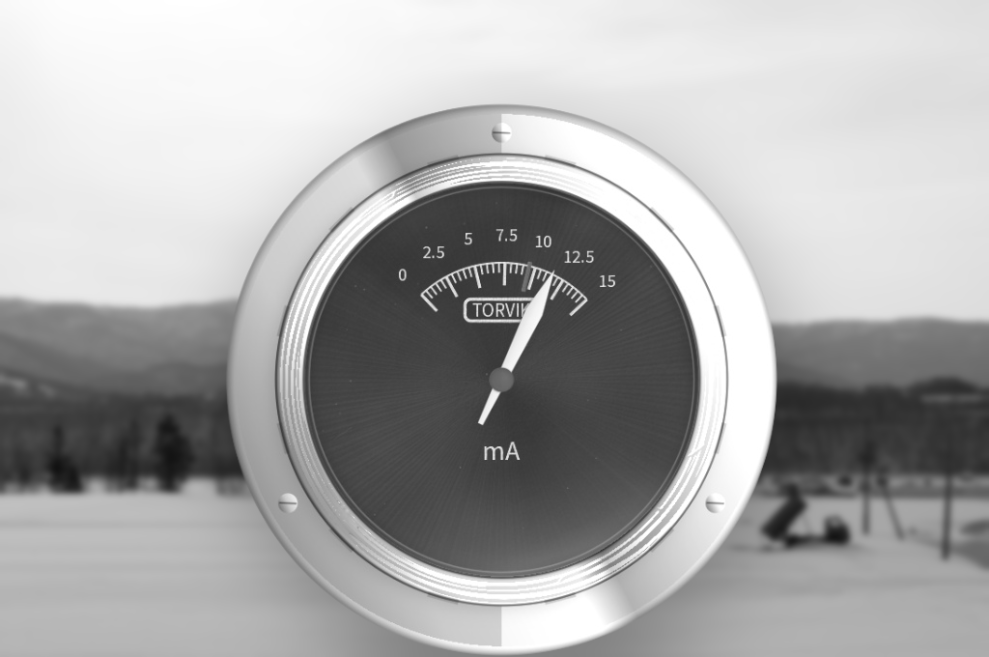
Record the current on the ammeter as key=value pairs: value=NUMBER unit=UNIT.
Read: value=11.5 unit=mA
